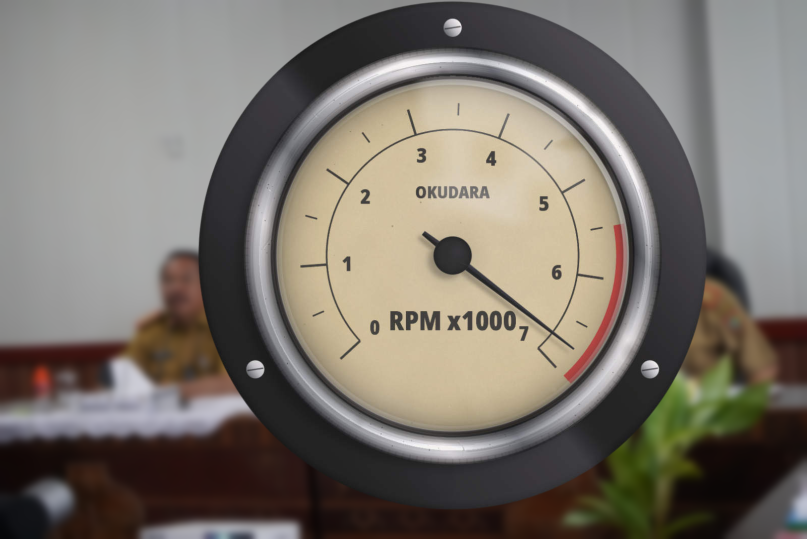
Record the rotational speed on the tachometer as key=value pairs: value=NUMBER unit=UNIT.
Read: value=6750 unit=rpm
